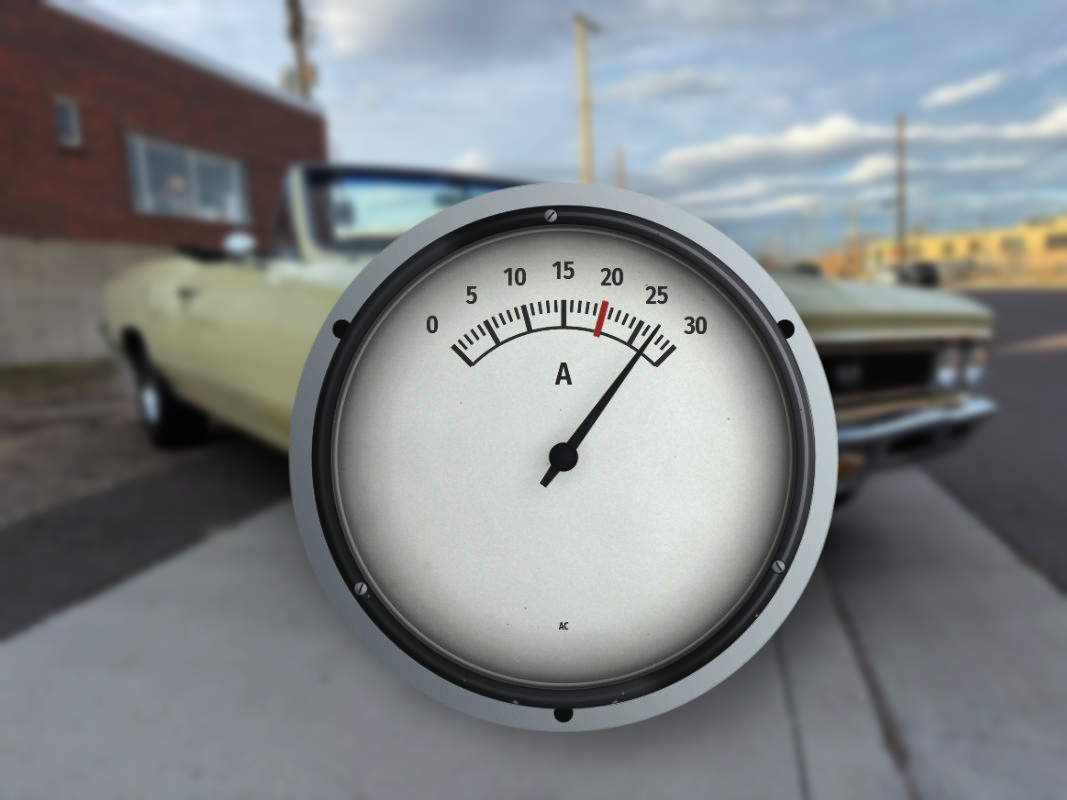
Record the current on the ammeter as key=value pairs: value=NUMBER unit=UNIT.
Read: value=27 unit=A
